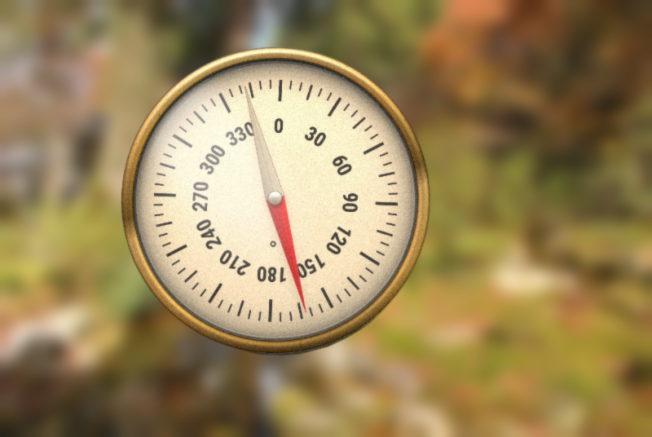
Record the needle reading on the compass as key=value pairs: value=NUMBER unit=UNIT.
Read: value=162.5 unit=°
